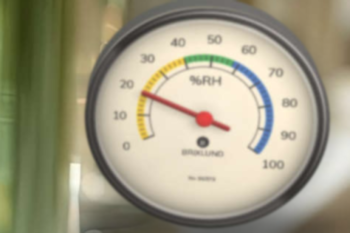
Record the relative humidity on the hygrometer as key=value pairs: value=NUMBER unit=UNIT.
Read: value=20 unit=%
